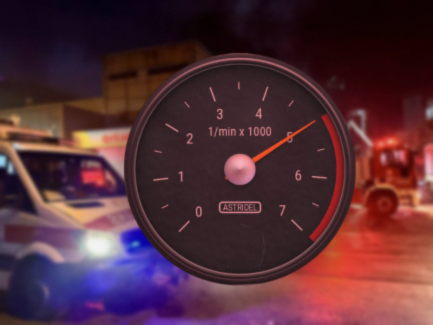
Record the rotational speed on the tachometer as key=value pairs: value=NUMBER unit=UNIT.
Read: value=5000 unit=rpm
